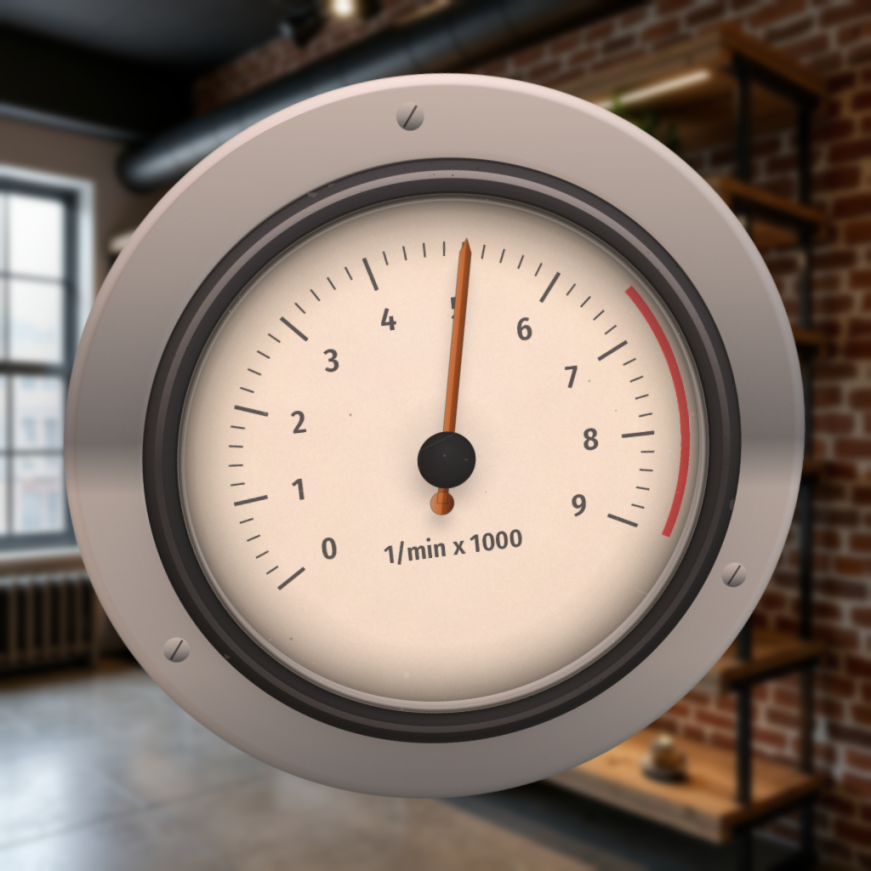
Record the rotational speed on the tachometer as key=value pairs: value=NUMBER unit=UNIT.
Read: value=5000 unit=rpm
